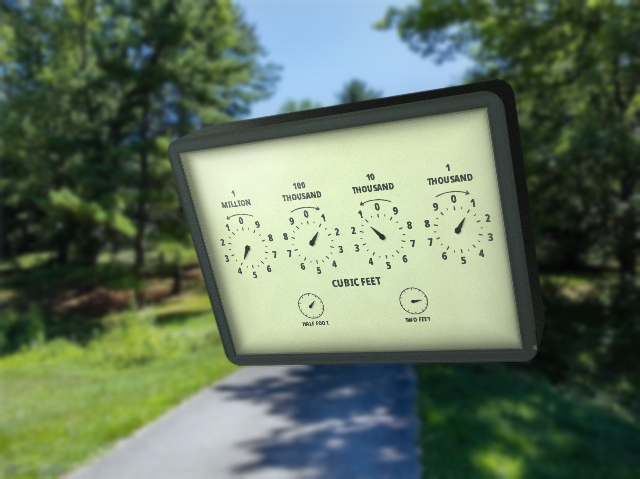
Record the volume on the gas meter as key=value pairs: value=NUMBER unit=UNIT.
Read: value=411100 unit=ft³
